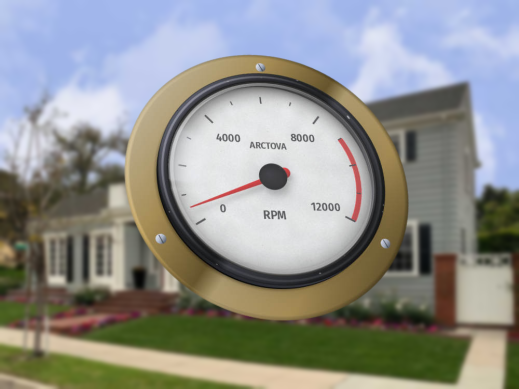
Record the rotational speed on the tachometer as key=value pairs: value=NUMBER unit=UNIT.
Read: value=500 unit=rpm
